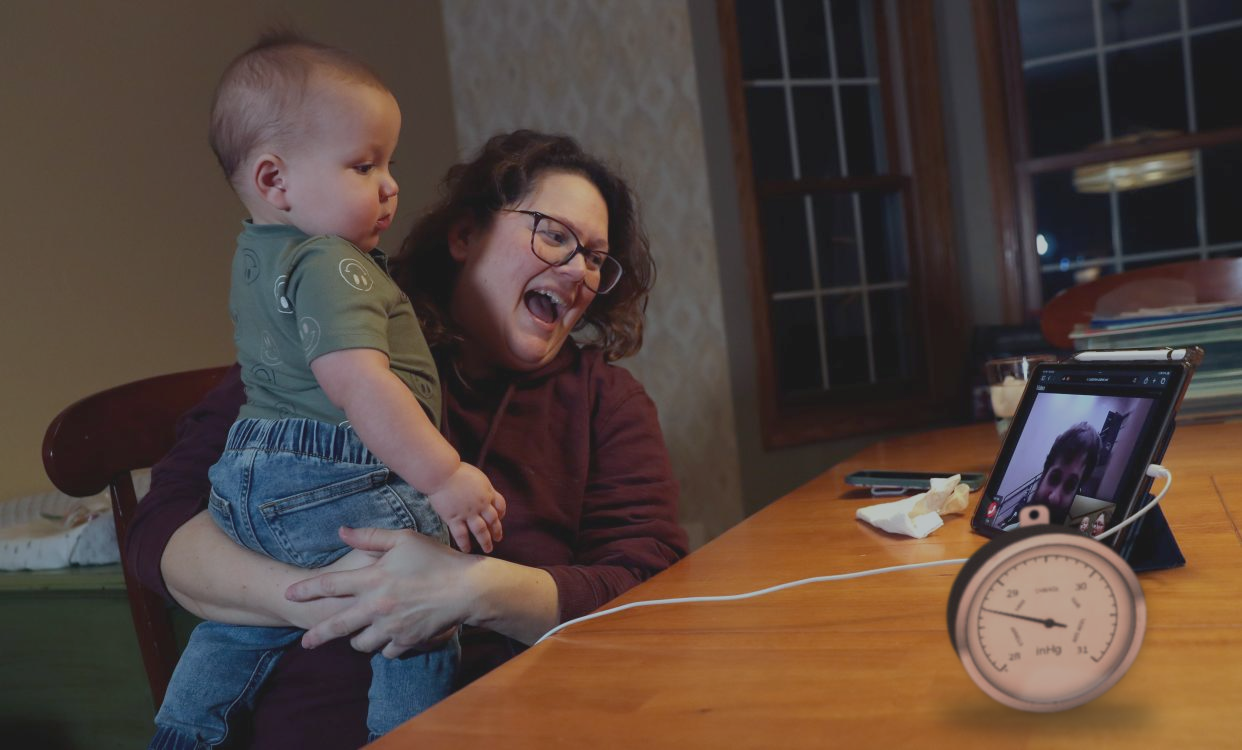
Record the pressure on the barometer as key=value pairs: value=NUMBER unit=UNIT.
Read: value=28.7 unit=inHg
